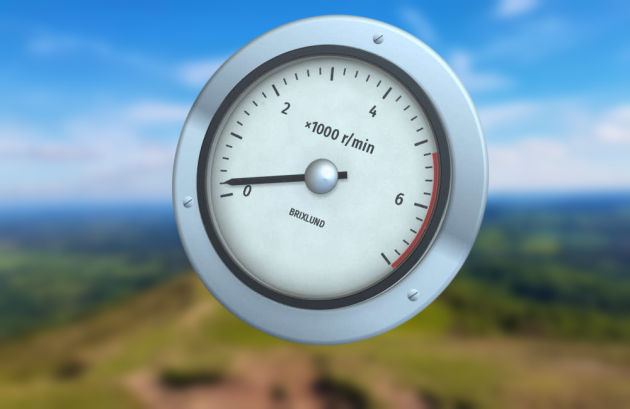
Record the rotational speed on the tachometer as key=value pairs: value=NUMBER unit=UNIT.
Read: value=200 unit=rpm
